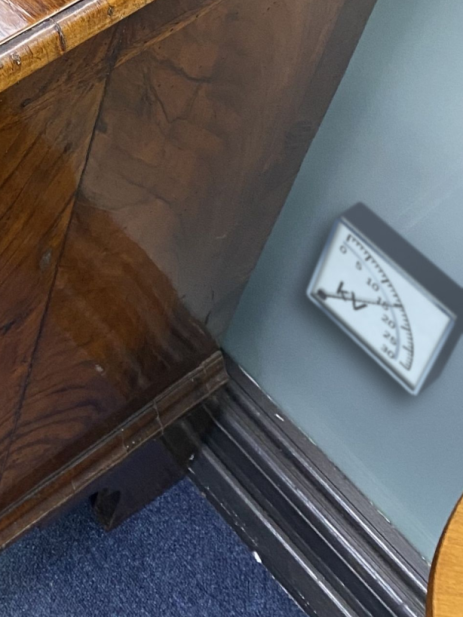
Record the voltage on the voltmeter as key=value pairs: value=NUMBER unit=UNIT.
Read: value=15 unit=kV
